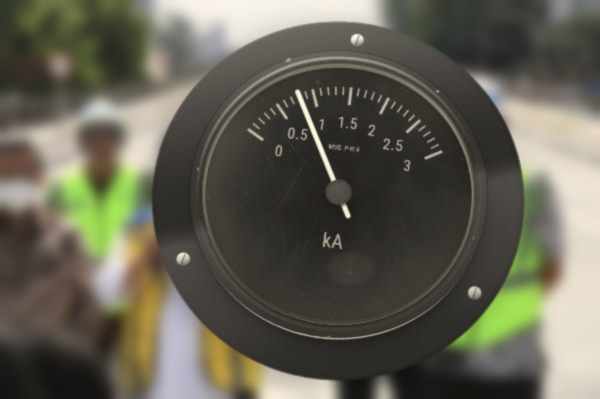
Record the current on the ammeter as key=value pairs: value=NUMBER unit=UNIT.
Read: value=0.8 unit=kA
